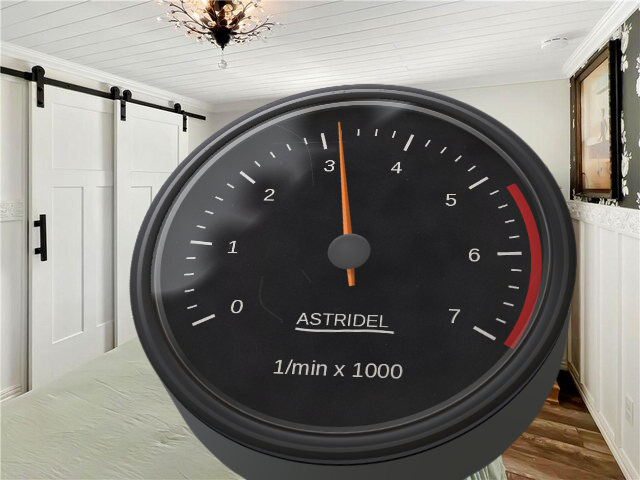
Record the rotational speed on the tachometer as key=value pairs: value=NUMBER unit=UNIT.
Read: value=3200 unit=rpm
